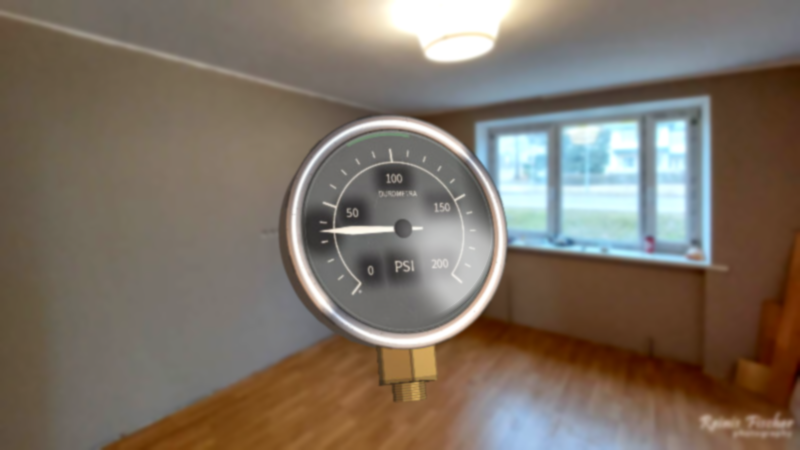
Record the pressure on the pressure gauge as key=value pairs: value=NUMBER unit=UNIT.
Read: value=35 unit=psi
